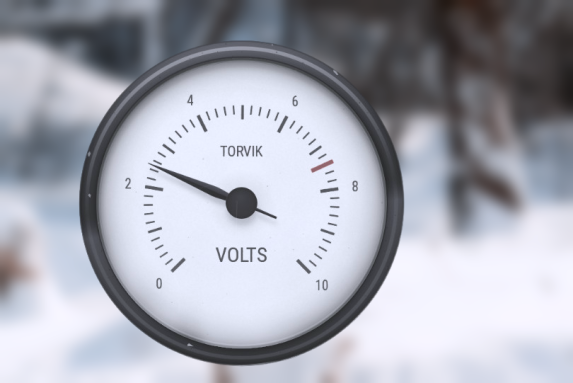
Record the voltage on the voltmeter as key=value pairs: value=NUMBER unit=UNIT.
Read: value=2.5 unit=V
